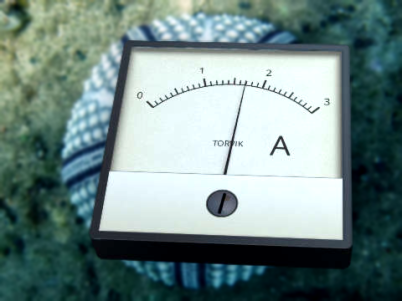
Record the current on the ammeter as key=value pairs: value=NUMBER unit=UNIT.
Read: value=1.7 unit=A
